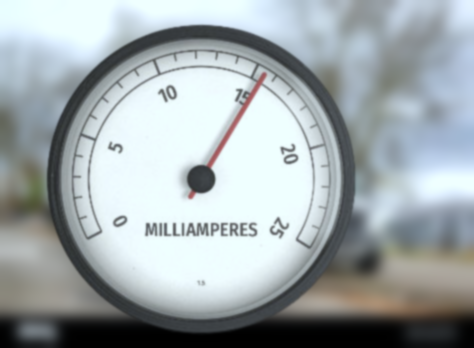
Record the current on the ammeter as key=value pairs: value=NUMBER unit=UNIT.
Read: value=15.5 unit=mA
